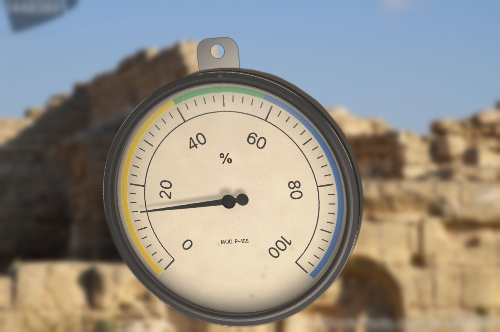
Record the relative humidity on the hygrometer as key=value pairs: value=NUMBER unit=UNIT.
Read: value=14 unit=%
